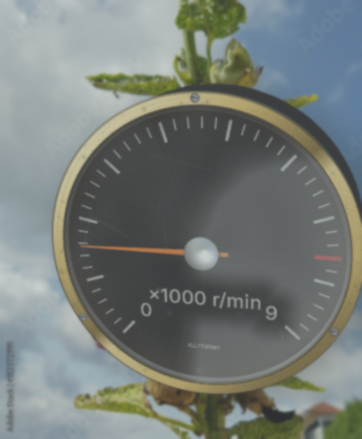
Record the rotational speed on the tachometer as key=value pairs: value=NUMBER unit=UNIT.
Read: value=1600 unit=rpm
